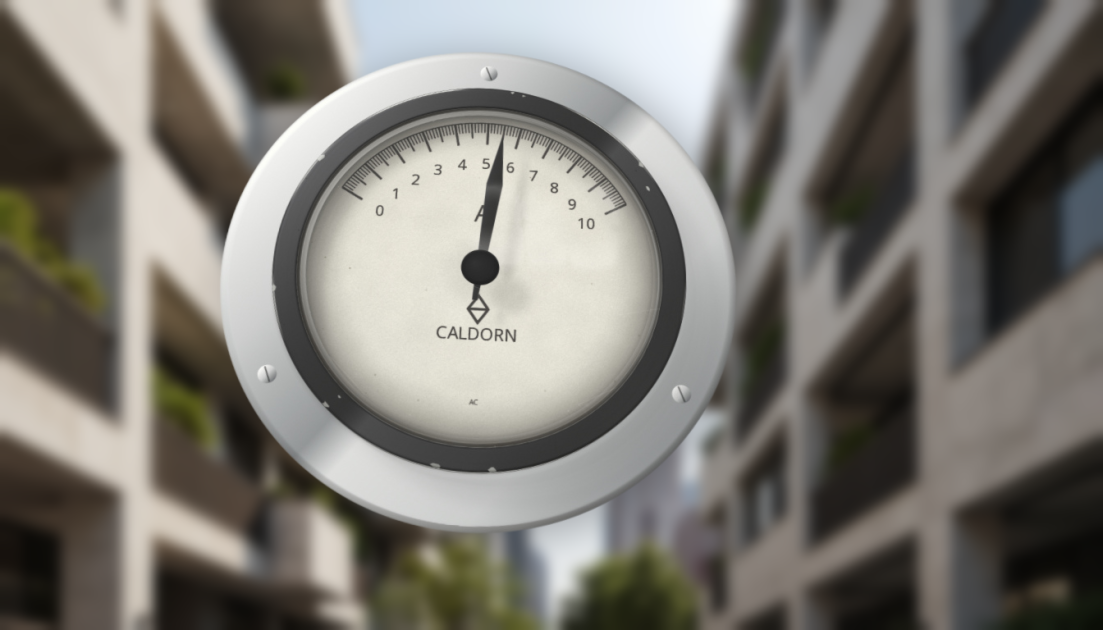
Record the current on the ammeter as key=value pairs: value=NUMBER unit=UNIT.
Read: value=5.5 unit=A
